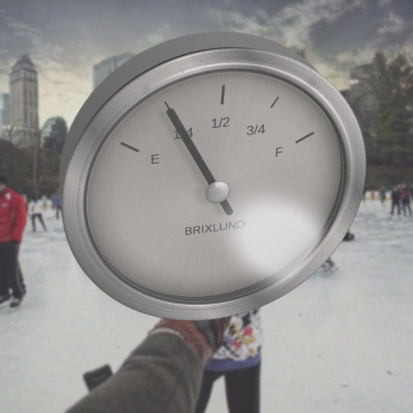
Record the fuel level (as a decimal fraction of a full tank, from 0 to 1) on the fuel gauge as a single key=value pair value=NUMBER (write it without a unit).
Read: value=0.25
